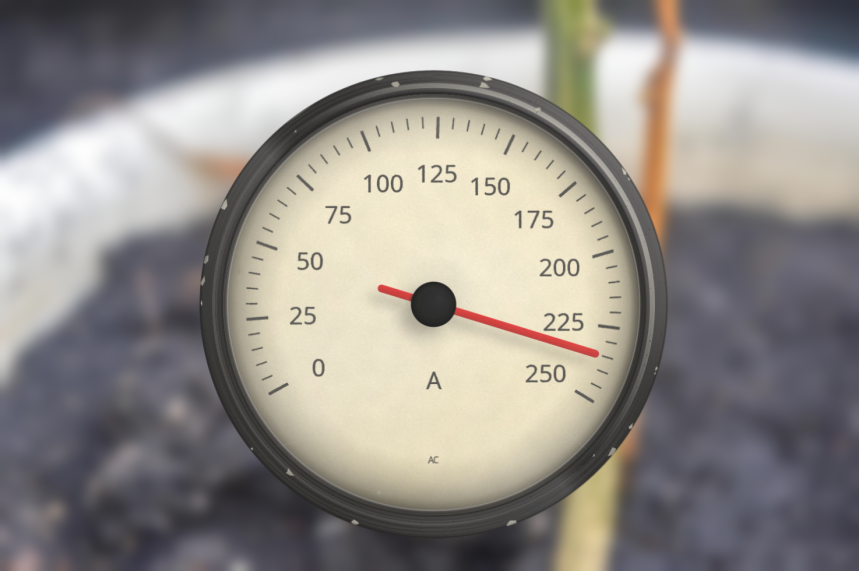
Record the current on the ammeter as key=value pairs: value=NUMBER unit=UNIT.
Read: value=235 unit=A
